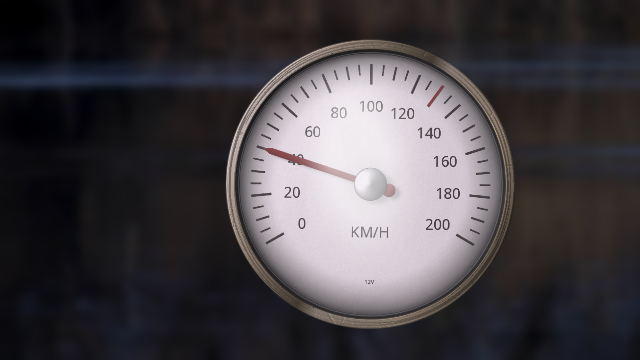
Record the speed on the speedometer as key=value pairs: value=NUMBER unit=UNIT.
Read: value=40 unit=km/h
